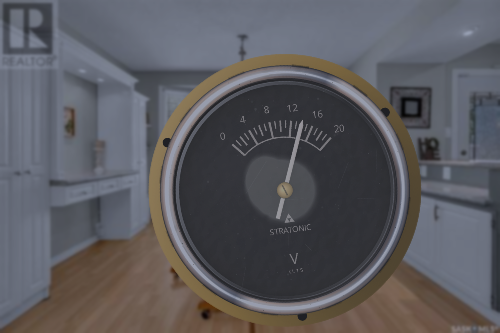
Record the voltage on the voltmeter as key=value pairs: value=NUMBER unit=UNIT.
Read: value=14 unit=V
